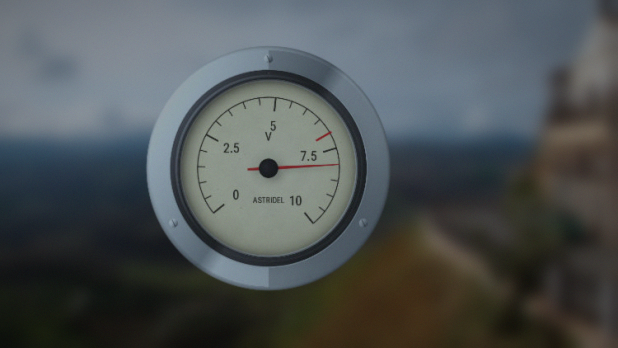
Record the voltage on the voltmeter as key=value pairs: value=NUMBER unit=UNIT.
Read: value=8 unit=V
